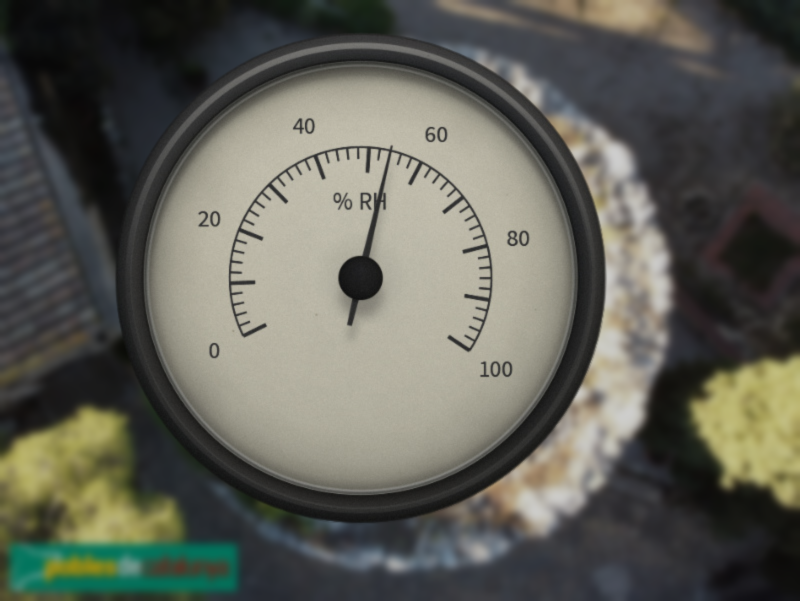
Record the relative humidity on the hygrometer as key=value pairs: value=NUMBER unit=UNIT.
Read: value=54 unit=%
